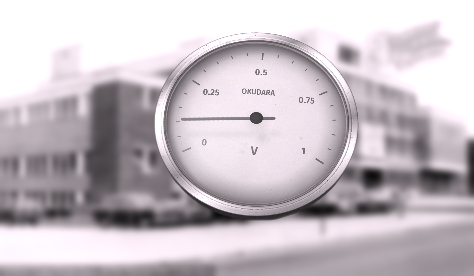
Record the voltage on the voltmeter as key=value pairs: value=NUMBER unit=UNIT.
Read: value=0.1 unit=V
